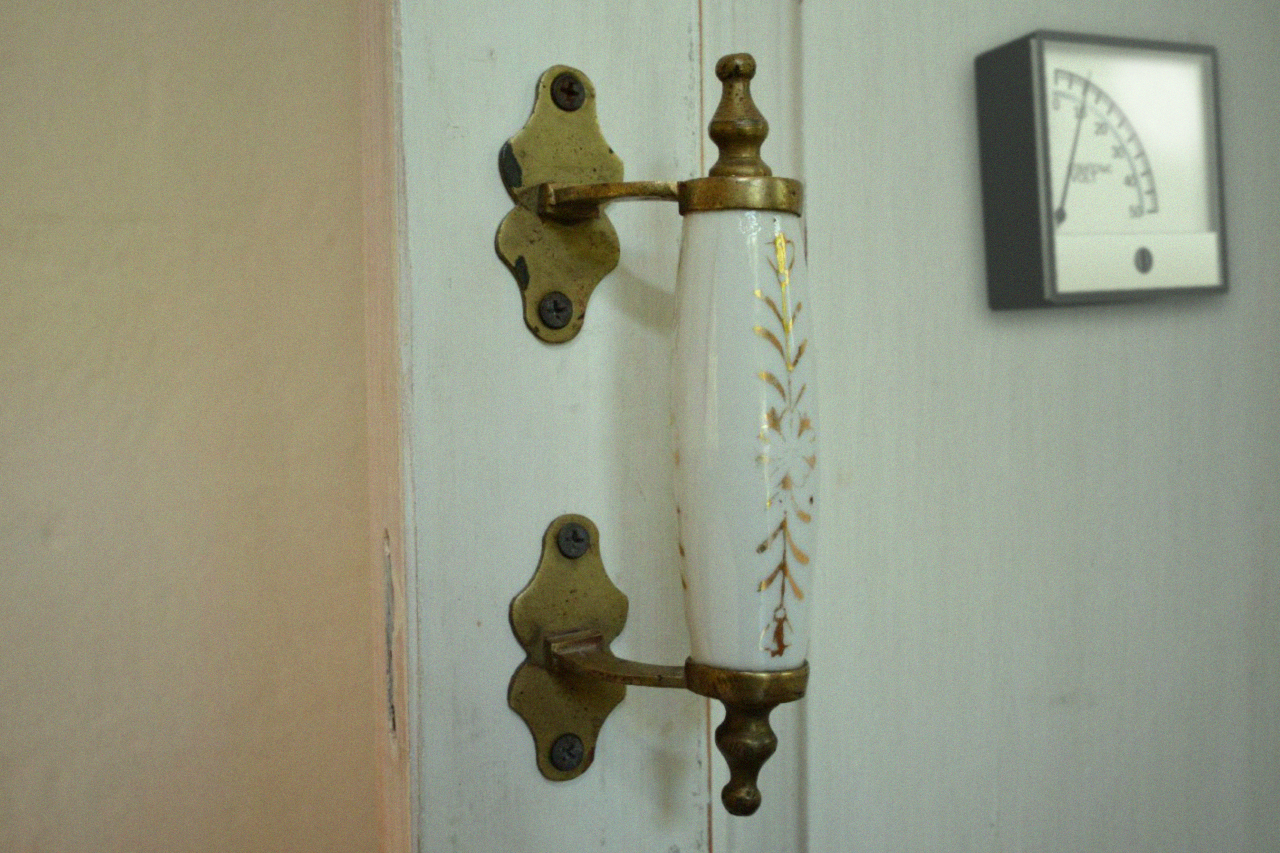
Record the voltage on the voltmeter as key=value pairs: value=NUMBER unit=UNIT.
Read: value=10 unit=V
